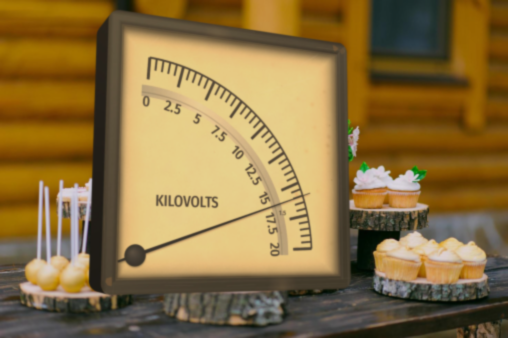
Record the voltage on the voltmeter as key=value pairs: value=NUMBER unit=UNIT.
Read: value=16 unit=kV
